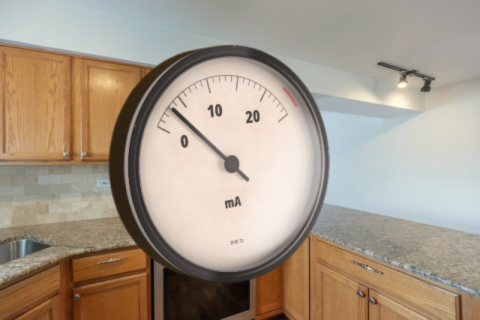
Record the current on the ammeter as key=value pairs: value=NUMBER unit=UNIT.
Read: value=3 unit=mA
